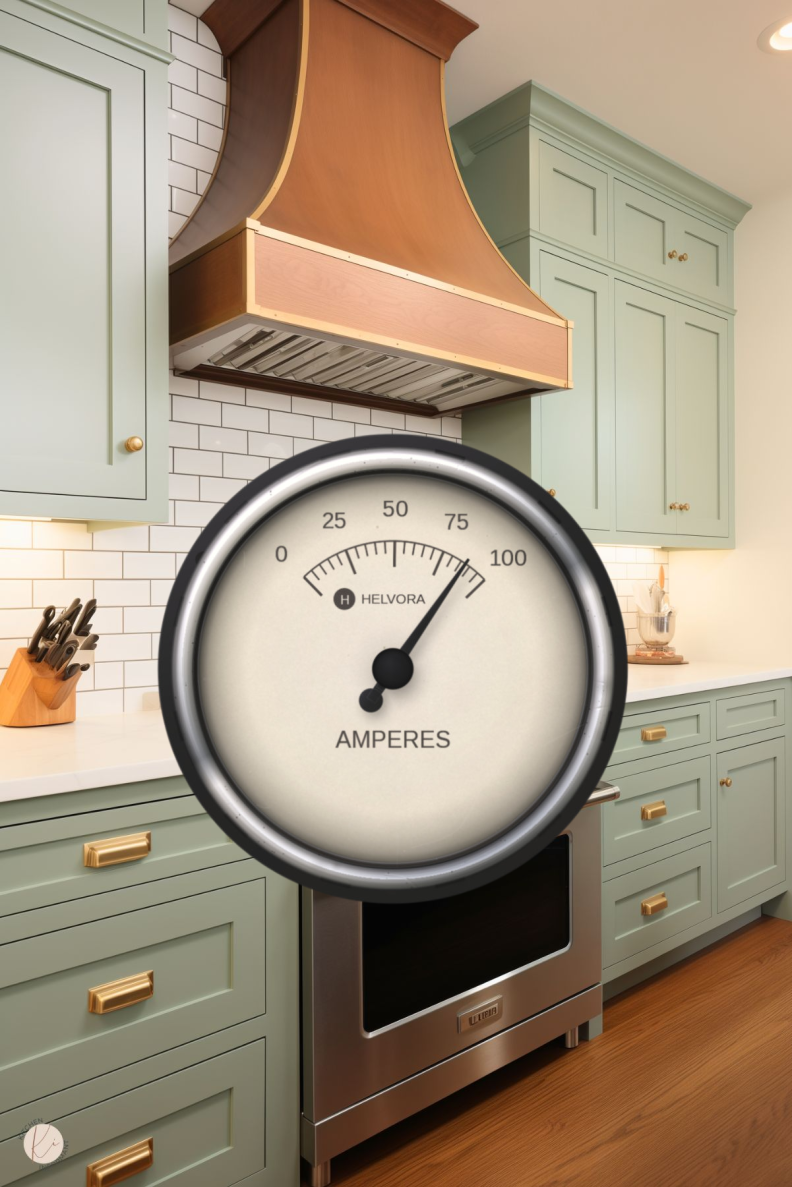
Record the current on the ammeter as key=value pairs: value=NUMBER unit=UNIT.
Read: value=87.5 unit=A
